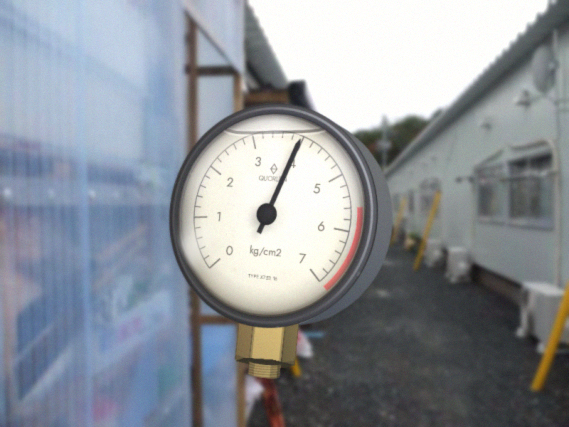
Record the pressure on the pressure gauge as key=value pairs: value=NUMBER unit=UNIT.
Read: value=4 unit=kg/cm²
